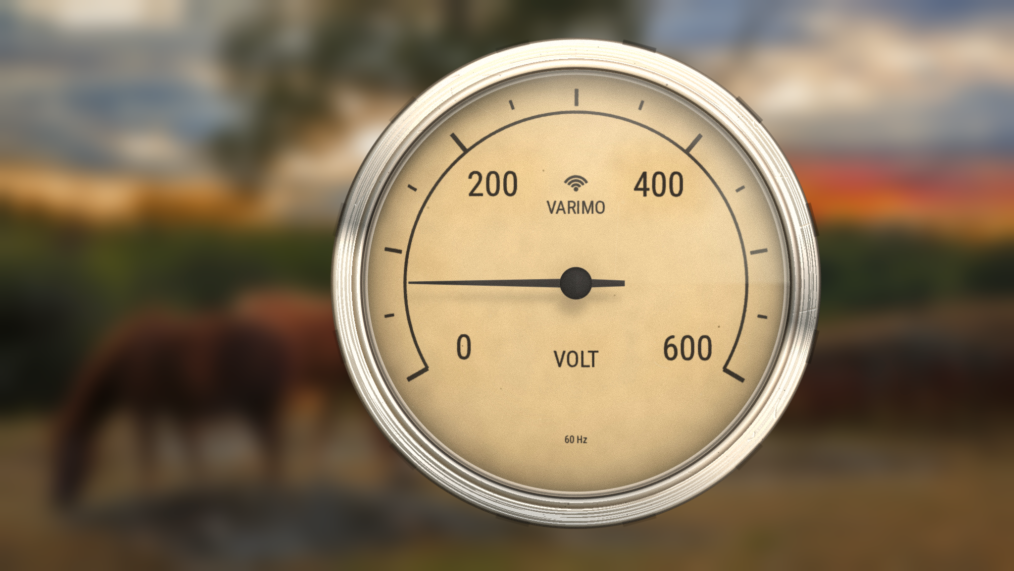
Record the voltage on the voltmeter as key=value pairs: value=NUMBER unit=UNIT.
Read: value=75 unit=V
